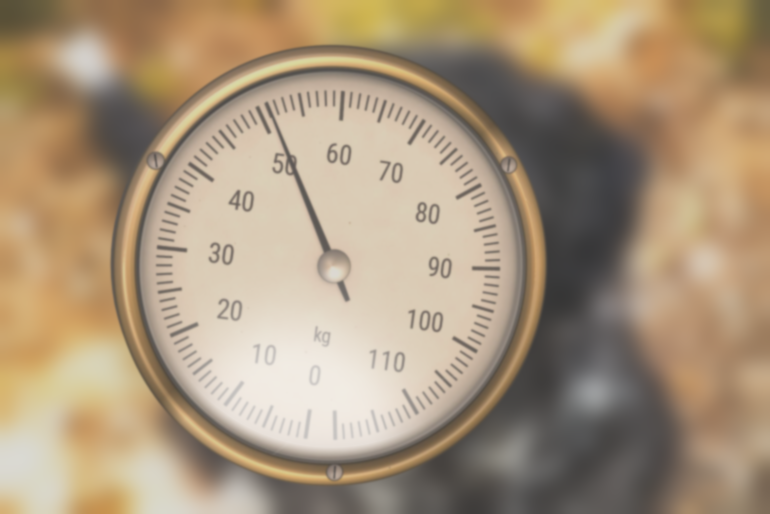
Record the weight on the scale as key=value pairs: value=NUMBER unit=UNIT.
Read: value=51 unit=kg
